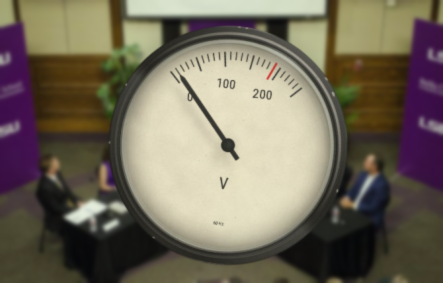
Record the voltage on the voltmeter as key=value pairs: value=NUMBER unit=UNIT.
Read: value=10 unit=V
